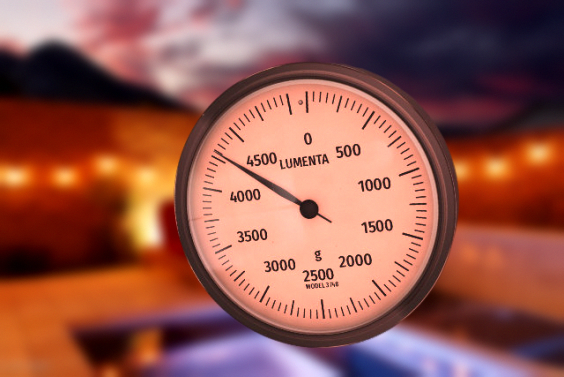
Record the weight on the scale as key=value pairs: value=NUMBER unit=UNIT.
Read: value=4300 unit=g
